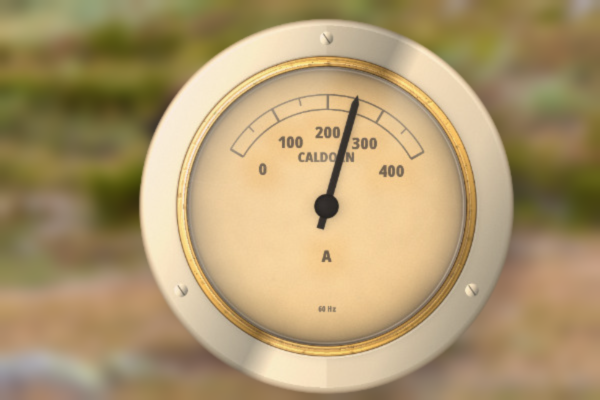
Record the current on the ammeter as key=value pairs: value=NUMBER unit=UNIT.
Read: value=250 unit=A
